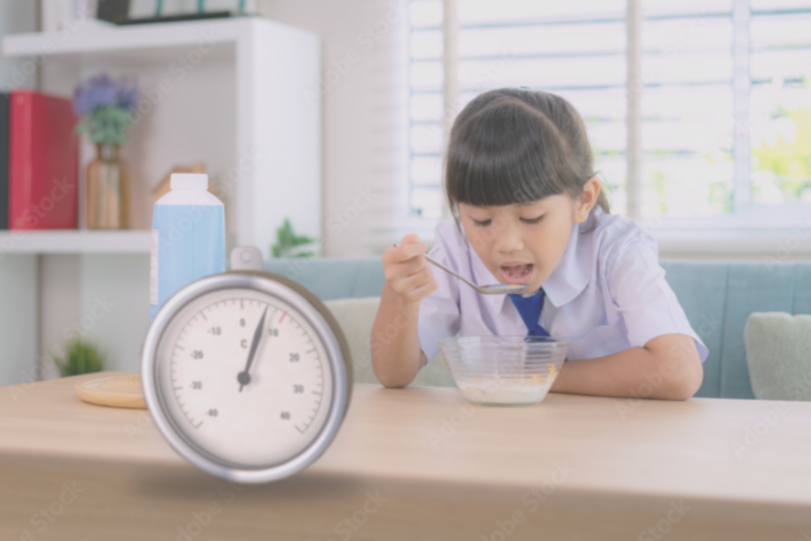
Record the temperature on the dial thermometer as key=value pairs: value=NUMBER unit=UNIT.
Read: value=6 unit=°C
